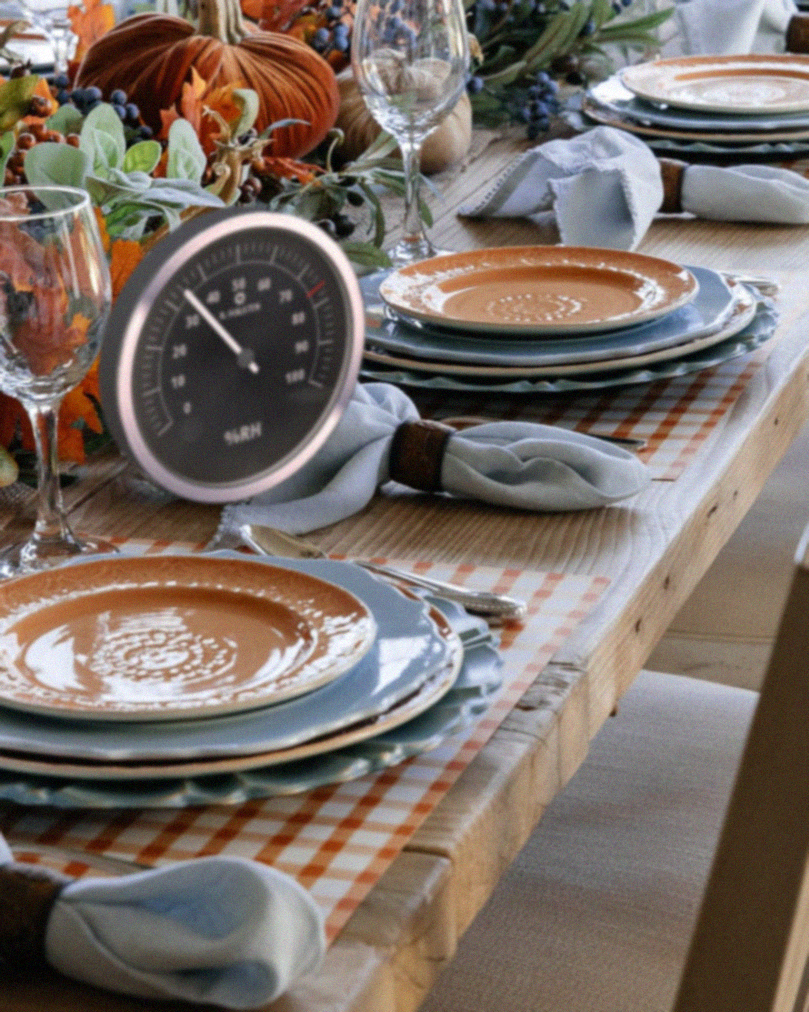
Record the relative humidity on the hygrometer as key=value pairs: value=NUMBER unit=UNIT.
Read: value=34 unit=%
